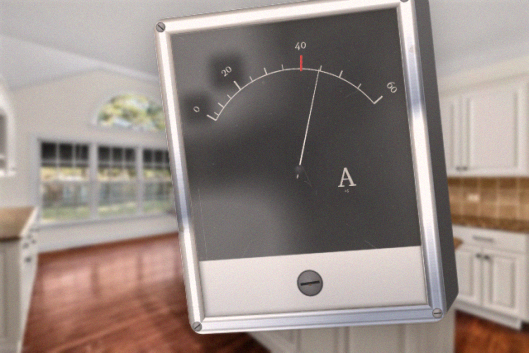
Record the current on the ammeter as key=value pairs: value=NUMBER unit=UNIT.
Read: value=45 unit=A
